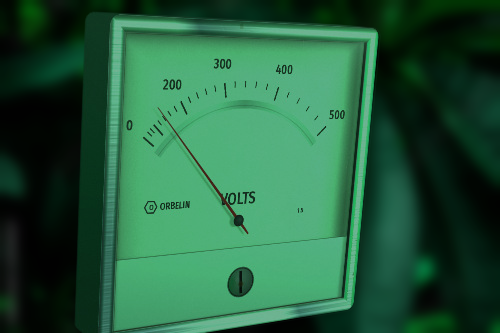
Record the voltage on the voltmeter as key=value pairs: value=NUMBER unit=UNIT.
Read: value=140 unit=V
